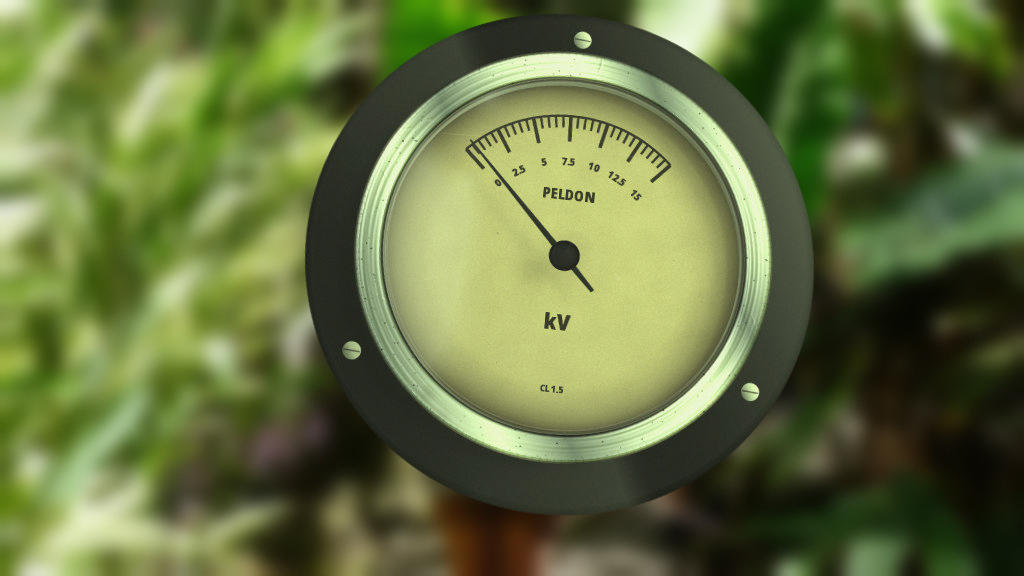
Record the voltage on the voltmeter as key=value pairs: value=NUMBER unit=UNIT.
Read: value=0.5 unit=kV
